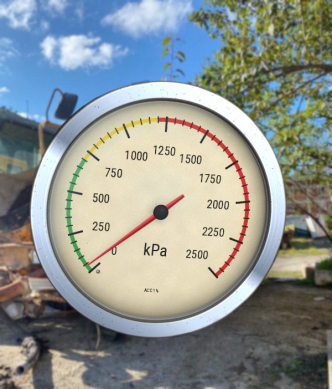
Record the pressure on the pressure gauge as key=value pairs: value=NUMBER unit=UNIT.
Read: value=50 unit=kPa
